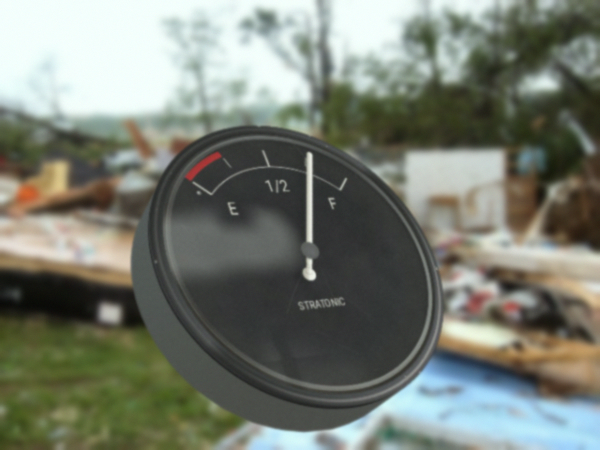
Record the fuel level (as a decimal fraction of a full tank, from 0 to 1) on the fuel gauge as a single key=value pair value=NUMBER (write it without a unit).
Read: value=0.75
